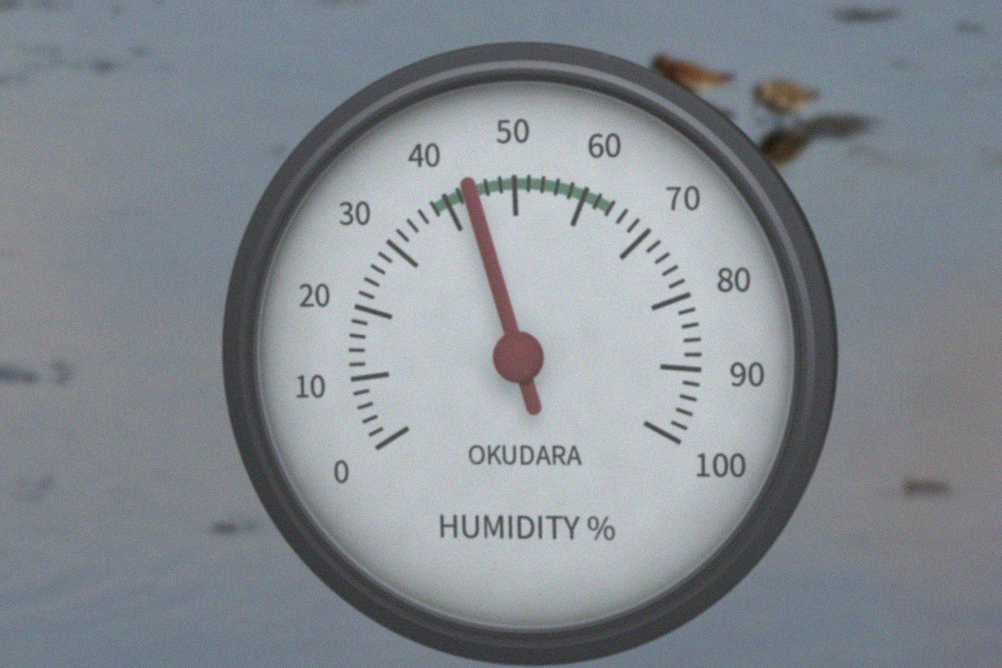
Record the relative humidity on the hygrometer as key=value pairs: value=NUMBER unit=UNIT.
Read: value=44 unit=%
